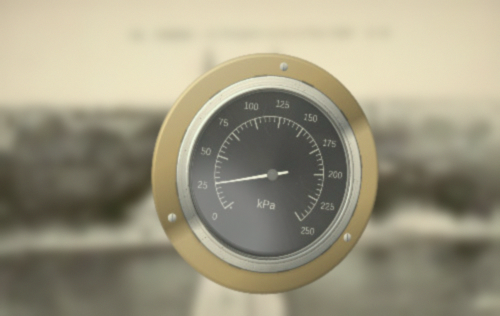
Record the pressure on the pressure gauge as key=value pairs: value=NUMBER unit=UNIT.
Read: value=25 unit=kPa
